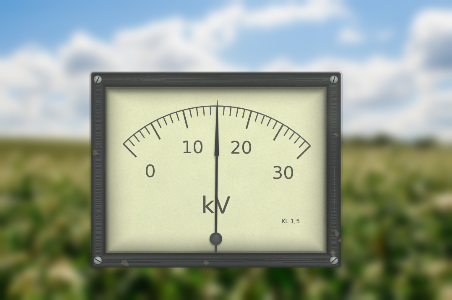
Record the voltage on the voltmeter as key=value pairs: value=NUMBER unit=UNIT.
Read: value=15 unit=kV
